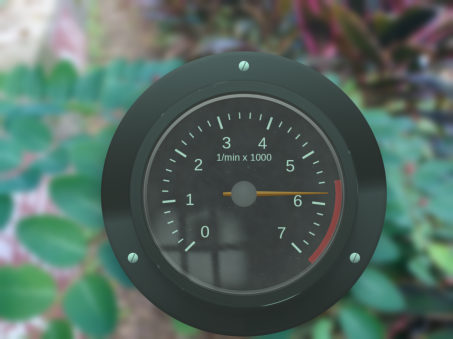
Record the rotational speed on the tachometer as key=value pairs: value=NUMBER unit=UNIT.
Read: value=5800 unit=rpm
